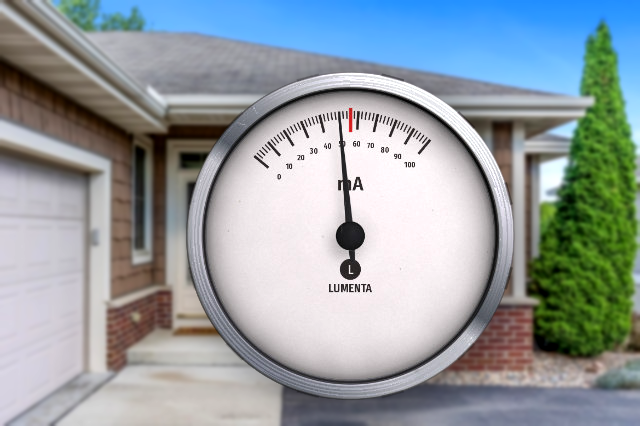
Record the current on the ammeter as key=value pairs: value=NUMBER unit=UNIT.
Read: value=50 unit=mA
